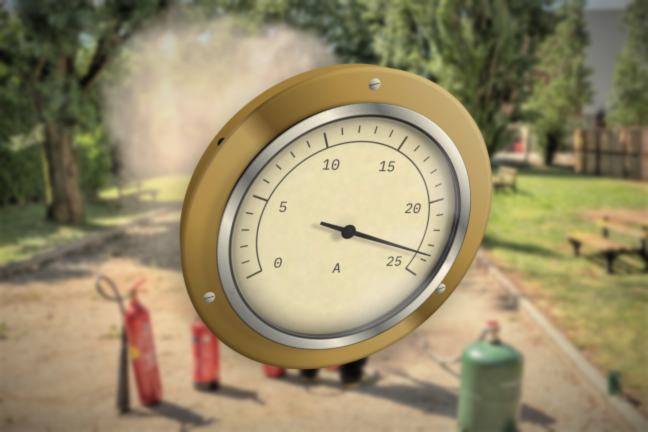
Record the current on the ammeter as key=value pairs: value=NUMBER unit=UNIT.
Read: value=23.5 unit=A
